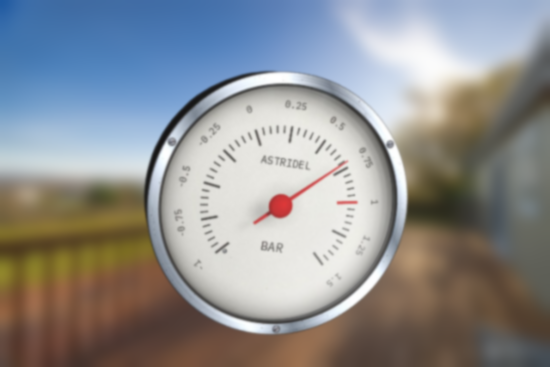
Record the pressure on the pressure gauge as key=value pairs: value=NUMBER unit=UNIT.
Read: value=0.7 unit=bar
